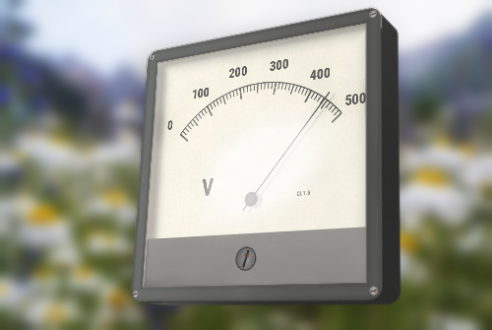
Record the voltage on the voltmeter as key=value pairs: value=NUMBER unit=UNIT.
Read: value=450 unit=V
